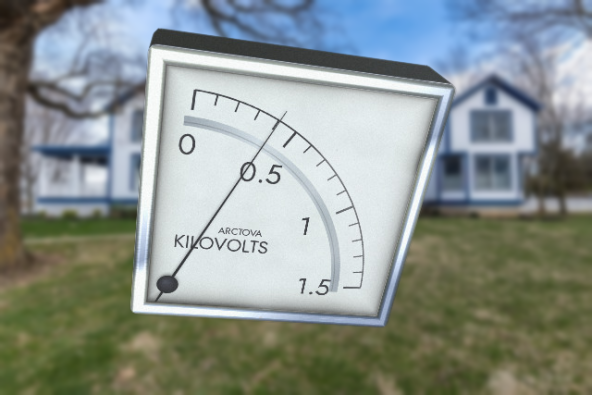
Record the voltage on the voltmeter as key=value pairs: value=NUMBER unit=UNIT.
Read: value=0.4 unit=kV
